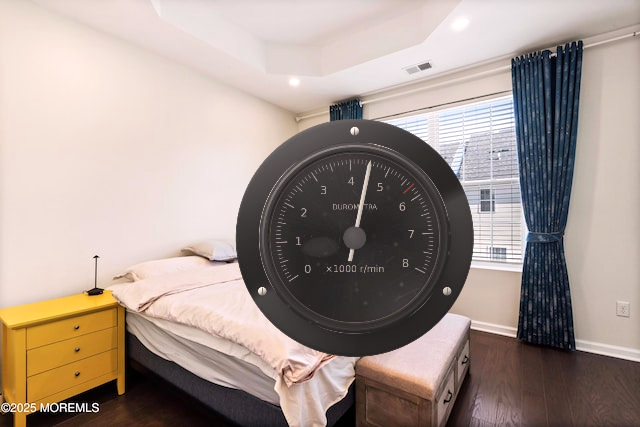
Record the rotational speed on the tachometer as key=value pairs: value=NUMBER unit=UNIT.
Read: value=4500 unit=rpm
